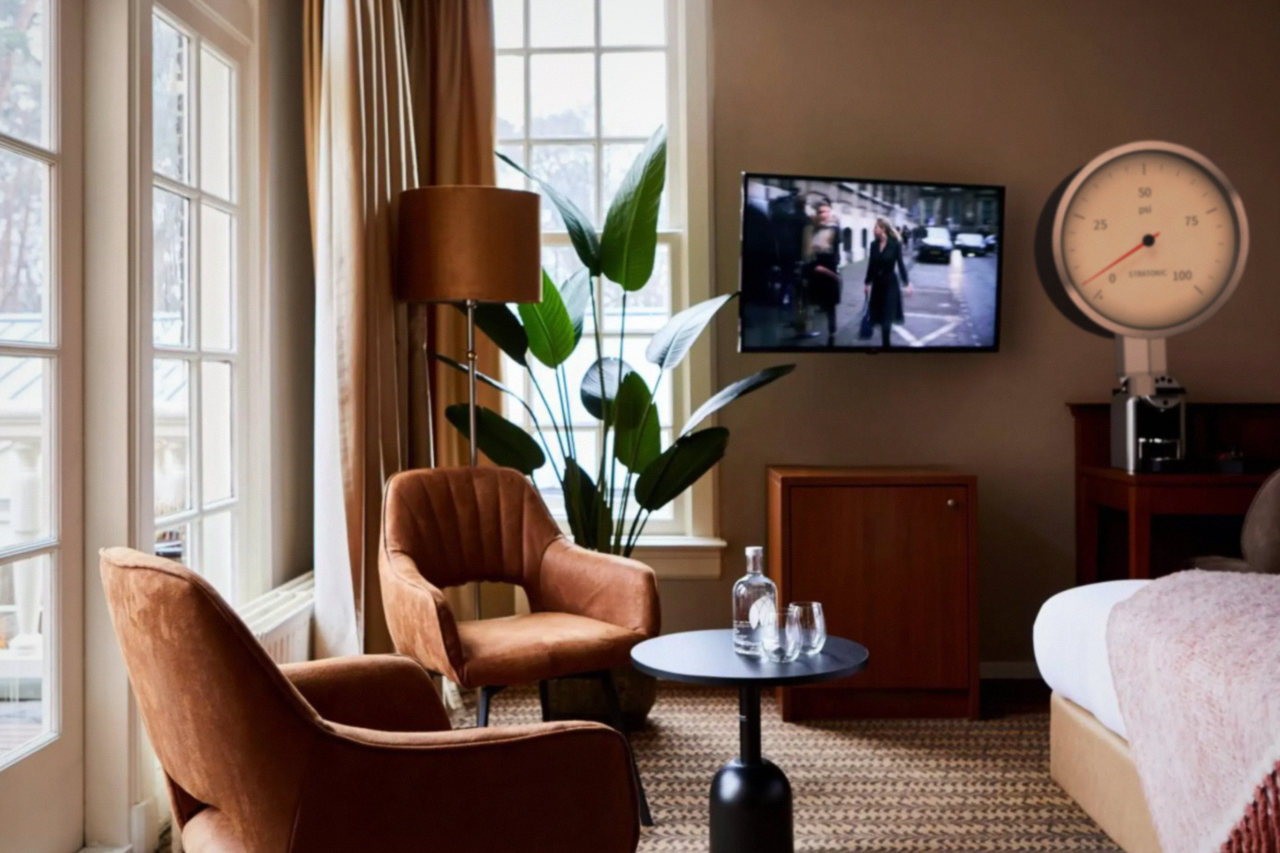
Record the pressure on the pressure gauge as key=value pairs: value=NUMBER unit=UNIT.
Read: value=5 unit=psi
